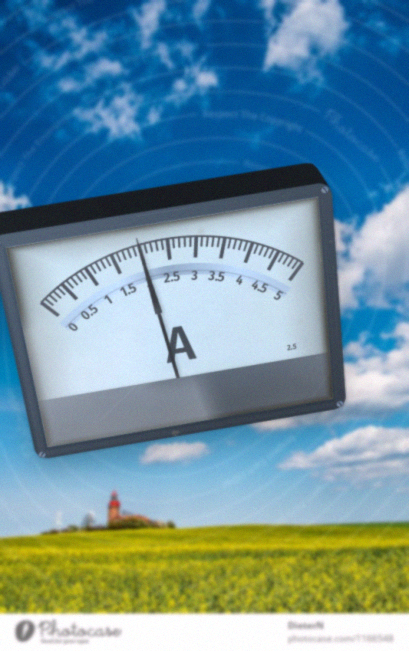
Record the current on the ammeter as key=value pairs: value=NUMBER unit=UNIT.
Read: value=2 unit=A
